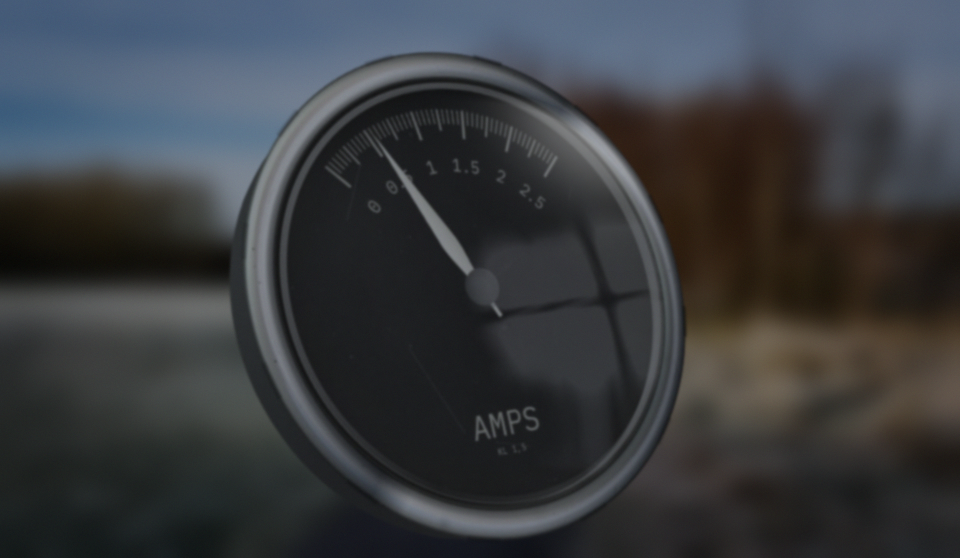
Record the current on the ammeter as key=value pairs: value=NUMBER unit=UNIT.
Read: value=0.5 unit=A
